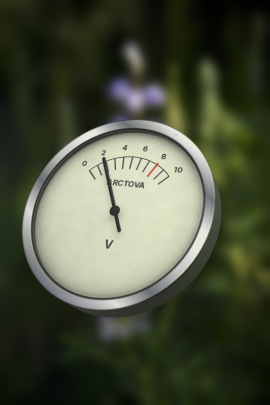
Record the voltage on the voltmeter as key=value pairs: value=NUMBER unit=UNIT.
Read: value=2 unit=V
